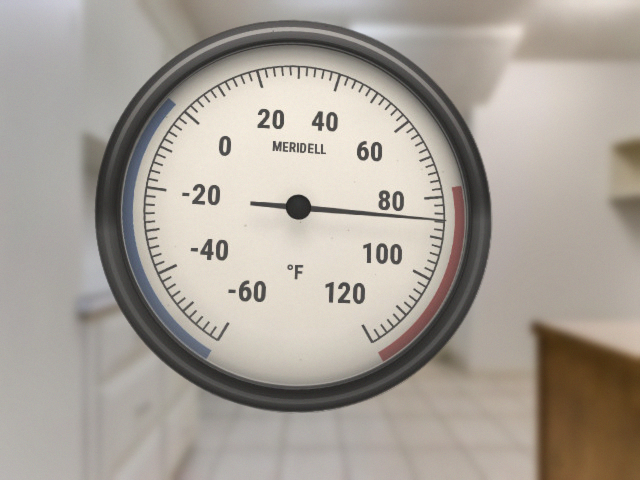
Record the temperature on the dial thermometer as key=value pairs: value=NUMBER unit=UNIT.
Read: value=86 unit=°F
